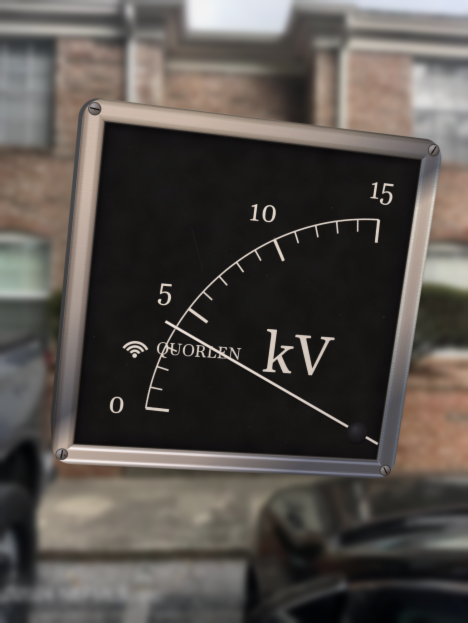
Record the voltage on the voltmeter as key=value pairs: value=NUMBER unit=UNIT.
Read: value=4 unit=kV
